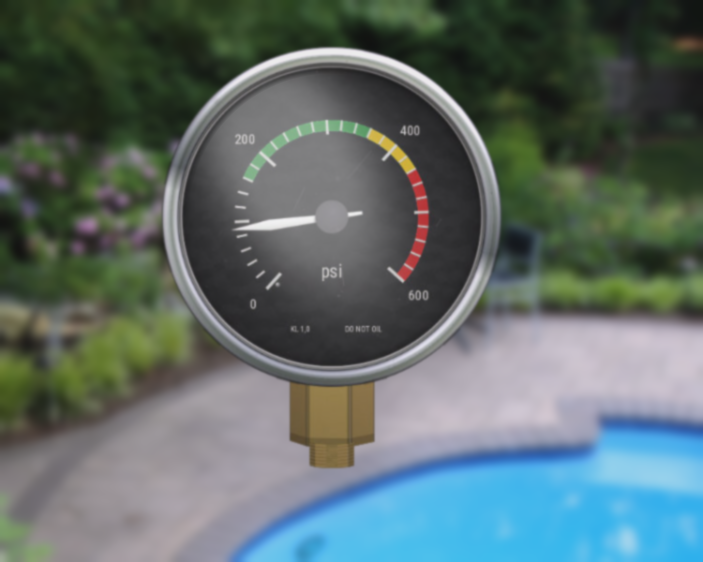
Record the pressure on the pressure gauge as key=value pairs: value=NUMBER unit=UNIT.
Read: value=90 unit=psi
